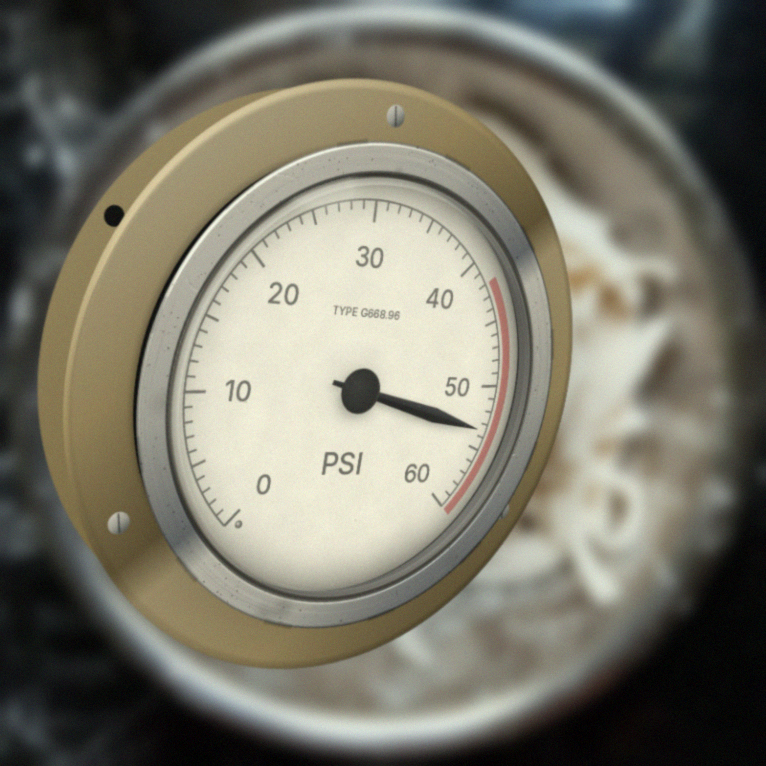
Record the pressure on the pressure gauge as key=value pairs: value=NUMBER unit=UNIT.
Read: value=53.5 unit=psi
